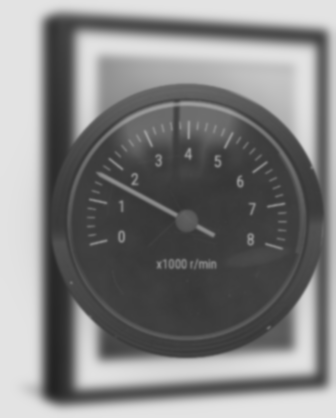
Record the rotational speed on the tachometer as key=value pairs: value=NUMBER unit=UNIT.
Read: value=1600 unit=rpm
